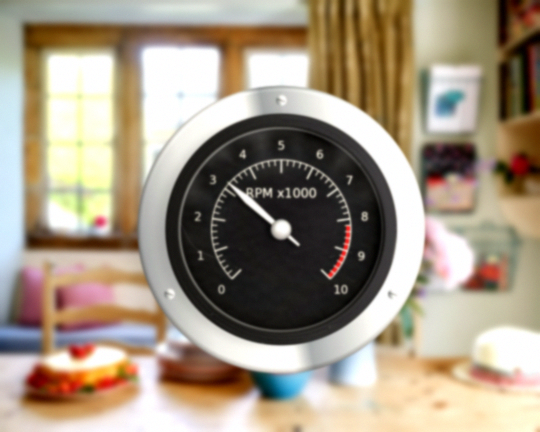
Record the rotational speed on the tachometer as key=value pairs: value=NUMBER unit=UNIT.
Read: value=3200 unit=rpm
